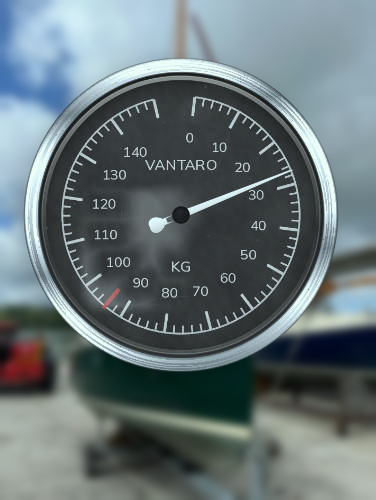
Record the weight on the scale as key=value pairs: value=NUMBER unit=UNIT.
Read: value=27 unit=kg
